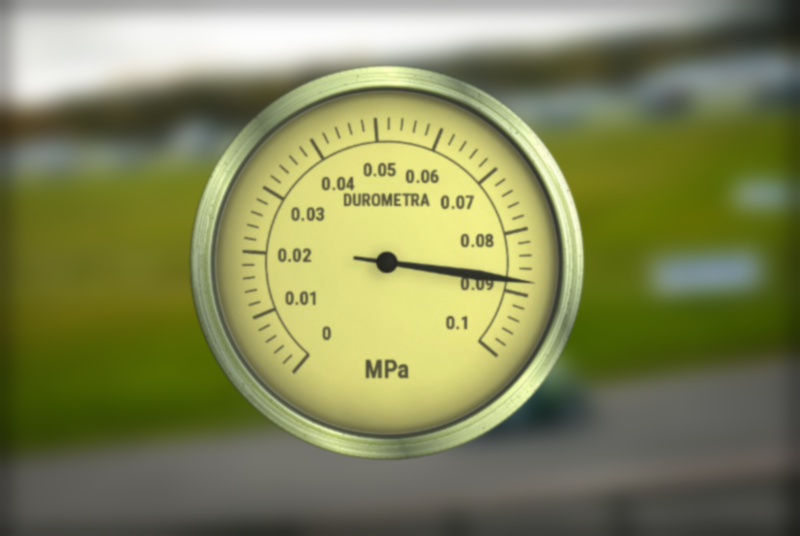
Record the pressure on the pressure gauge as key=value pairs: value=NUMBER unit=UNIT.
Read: value=0.088 unit=MPa
